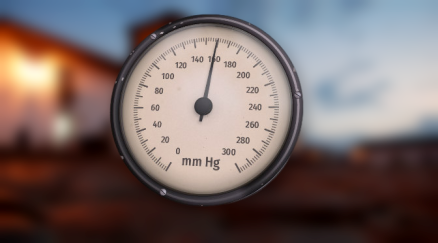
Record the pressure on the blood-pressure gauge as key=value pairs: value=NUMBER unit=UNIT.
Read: value=160 unit=mmHg
